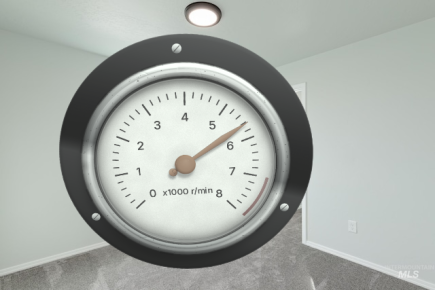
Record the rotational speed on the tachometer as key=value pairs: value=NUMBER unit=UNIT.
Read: value=5600 unit=rpm
